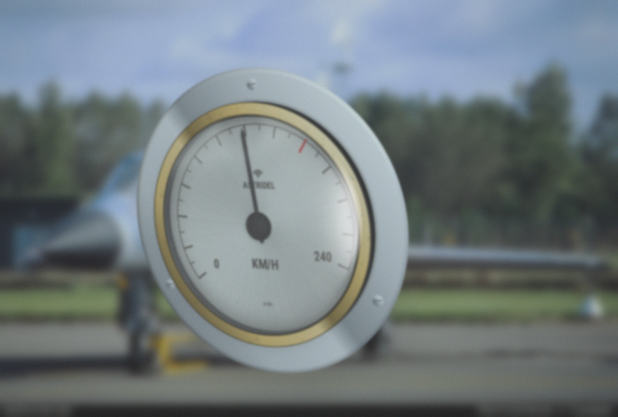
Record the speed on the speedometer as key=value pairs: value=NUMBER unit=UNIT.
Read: value=120 unit=km/h
